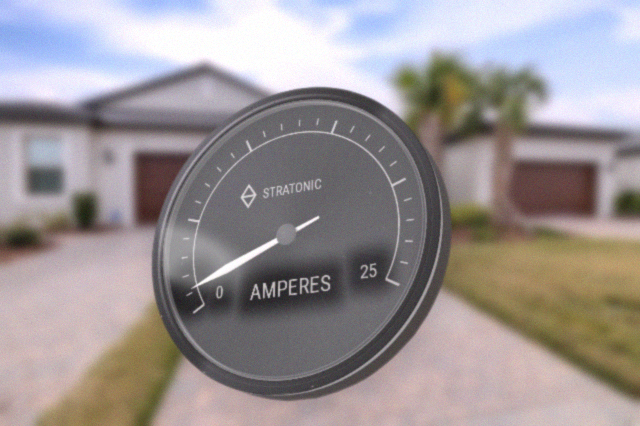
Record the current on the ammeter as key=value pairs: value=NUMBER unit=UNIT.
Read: value=1 unit=A
